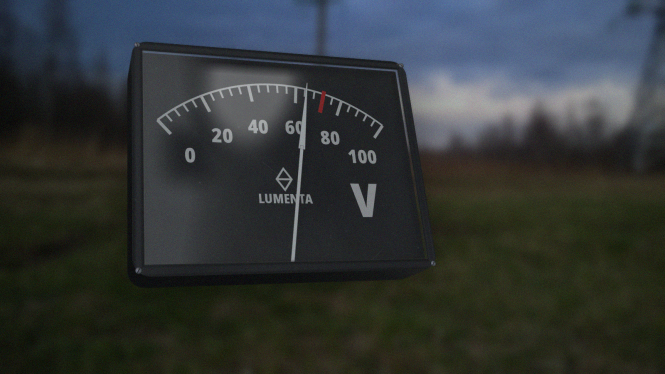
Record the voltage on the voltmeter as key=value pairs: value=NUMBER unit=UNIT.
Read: value=64 unit=V
